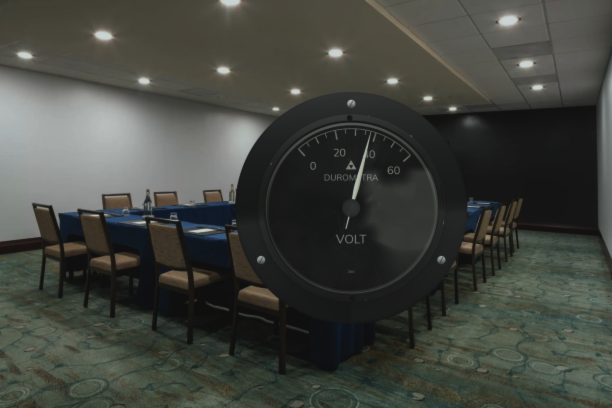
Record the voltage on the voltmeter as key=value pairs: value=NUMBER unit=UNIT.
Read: value=37.5 unit=V
